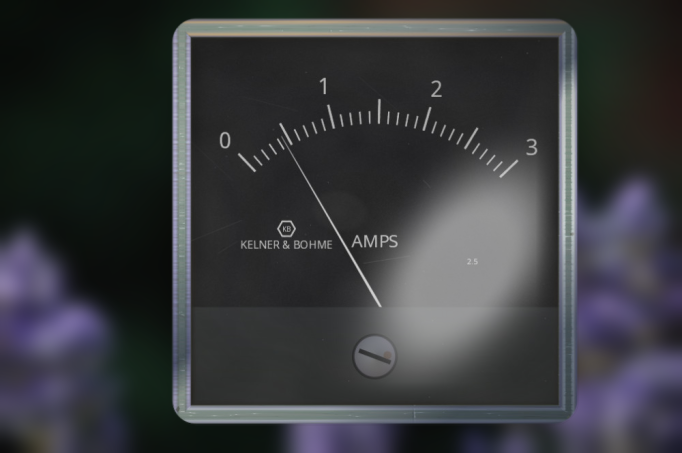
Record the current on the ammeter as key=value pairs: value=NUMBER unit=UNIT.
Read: value=0.45 unit=A
